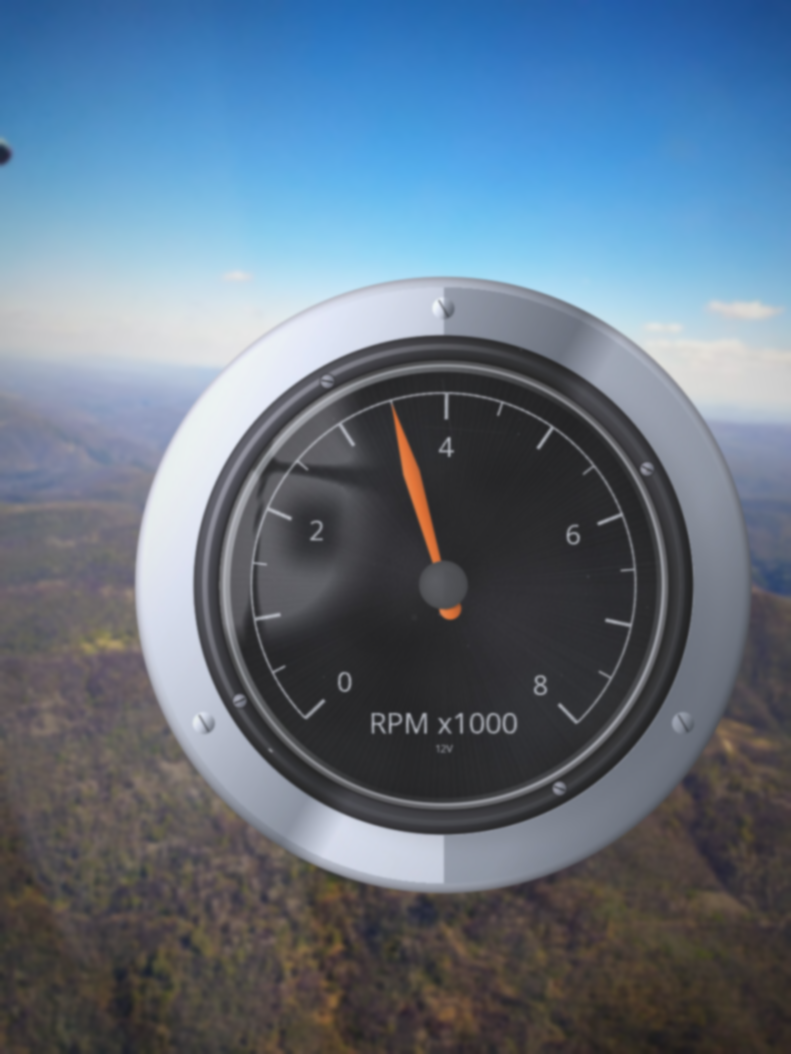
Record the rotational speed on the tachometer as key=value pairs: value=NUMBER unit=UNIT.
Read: value=3500 unit=rpm
